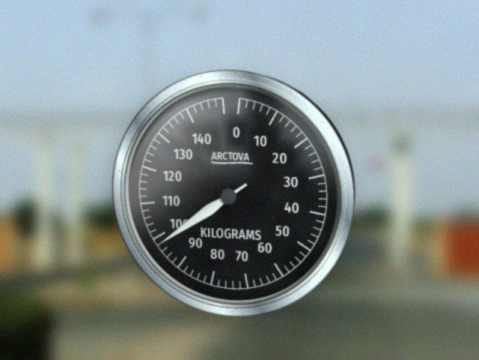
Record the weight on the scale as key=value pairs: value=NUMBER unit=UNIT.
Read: value=98 unit=kg
